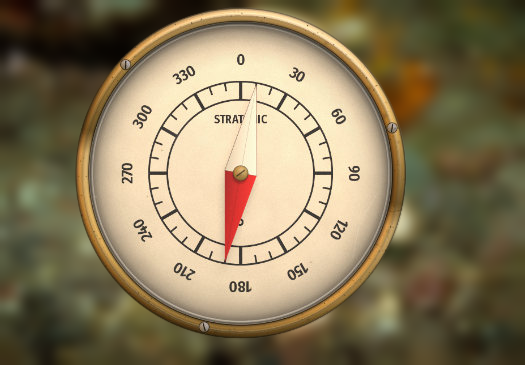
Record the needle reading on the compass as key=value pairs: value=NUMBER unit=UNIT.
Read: value=190 unit=°
